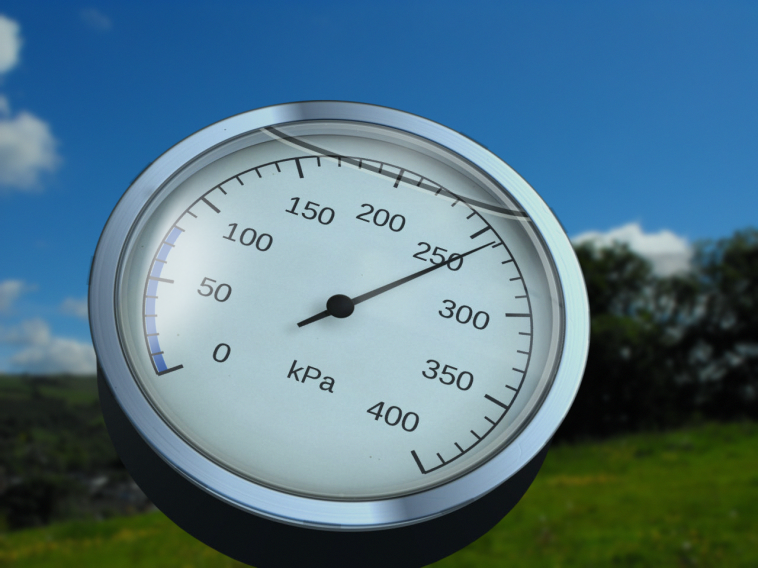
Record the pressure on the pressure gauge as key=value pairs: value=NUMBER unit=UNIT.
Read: value=260 unit=kPa
